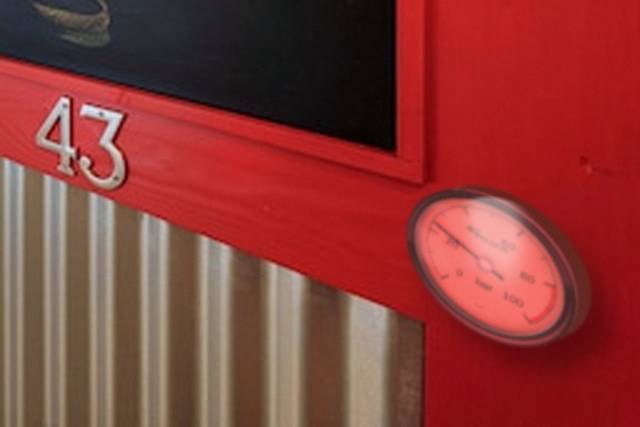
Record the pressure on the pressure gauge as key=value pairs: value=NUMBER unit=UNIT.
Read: value=25 unit=bar
